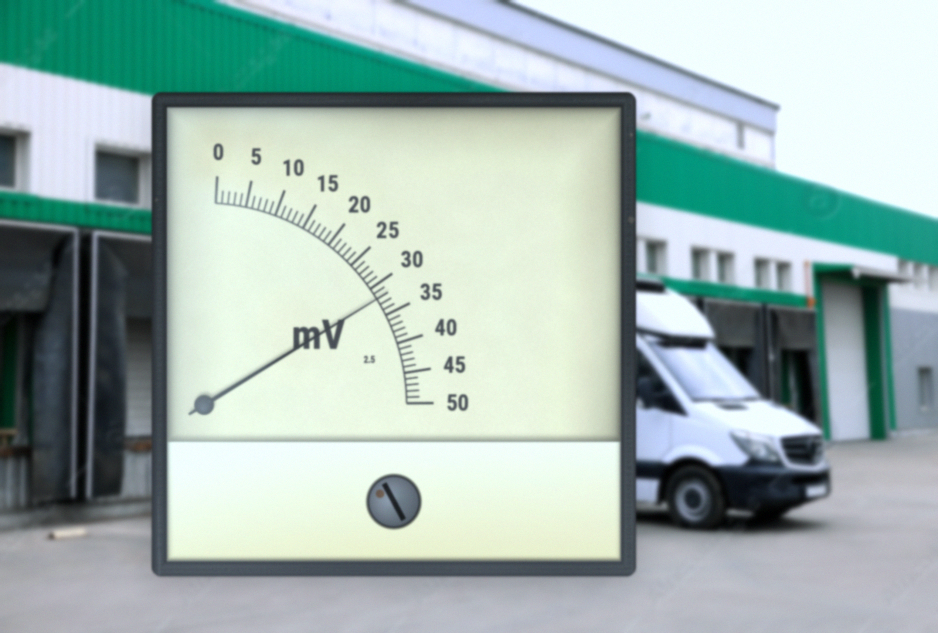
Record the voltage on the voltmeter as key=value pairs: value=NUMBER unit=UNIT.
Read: value=32 unit=mV
